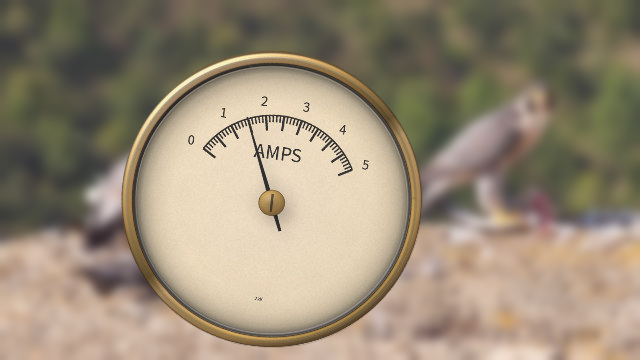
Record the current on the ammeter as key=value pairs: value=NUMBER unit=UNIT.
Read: value=1.5 unit=A
